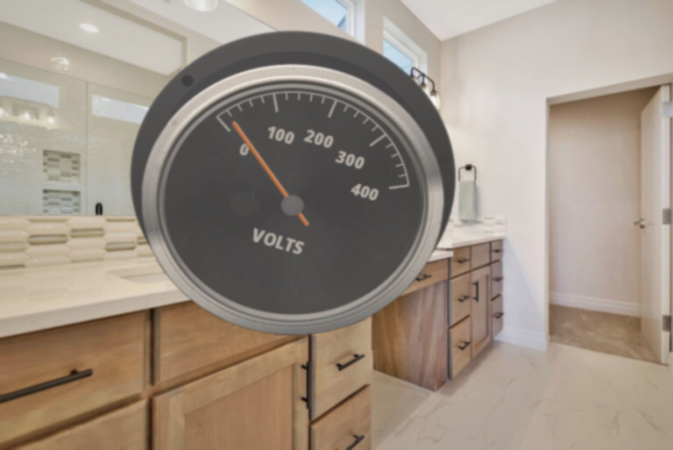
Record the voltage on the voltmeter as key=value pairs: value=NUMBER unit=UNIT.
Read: value=20 unit=V
